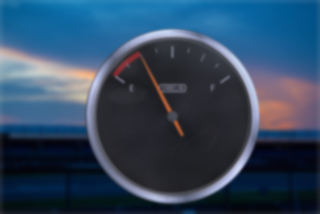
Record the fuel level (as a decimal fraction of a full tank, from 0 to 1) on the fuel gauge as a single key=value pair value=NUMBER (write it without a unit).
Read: value=0.25
